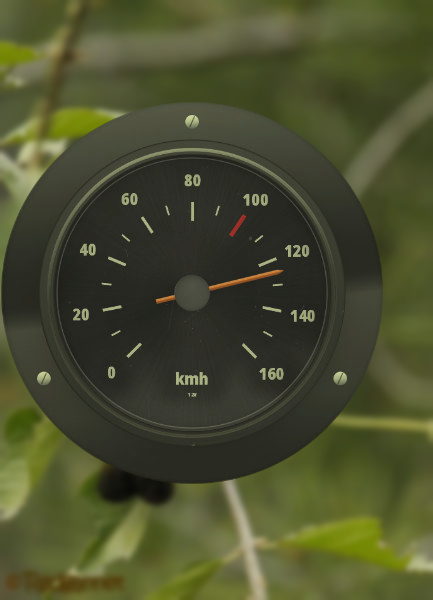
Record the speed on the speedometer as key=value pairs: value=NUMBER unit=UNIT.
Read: value=125 unit=km/h
